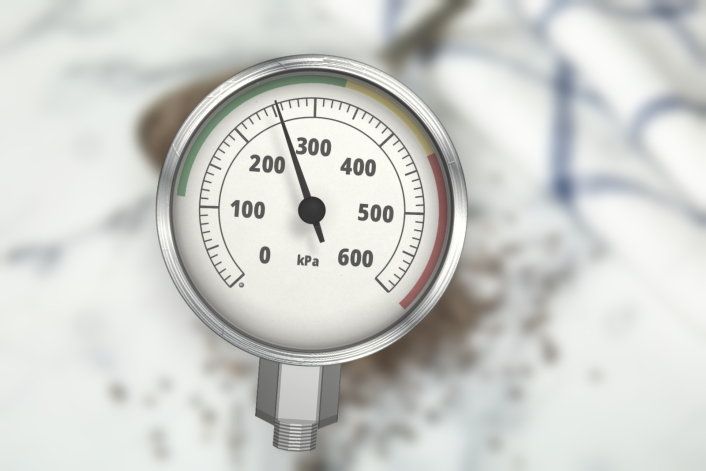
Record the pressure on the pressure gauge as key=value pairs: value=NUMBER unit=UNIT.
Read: value=255 unit=kPa
